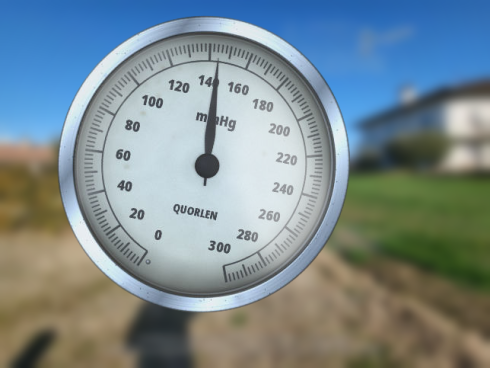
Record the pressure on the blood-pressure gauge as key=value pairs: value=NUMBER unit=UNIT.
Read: value=144 unit=mmHg
